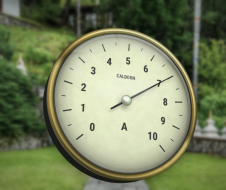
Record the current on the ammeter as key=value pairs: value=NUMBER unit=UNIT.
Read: value=7 unit=A
